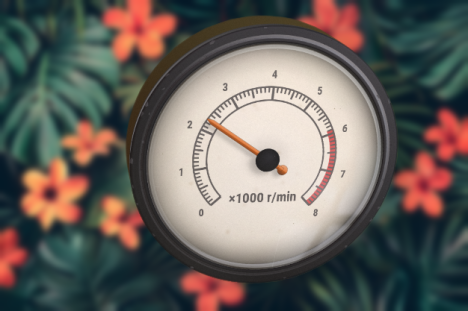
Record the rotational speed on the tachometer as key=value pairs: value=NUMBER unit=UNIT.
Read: value=2300 unit=rpm
